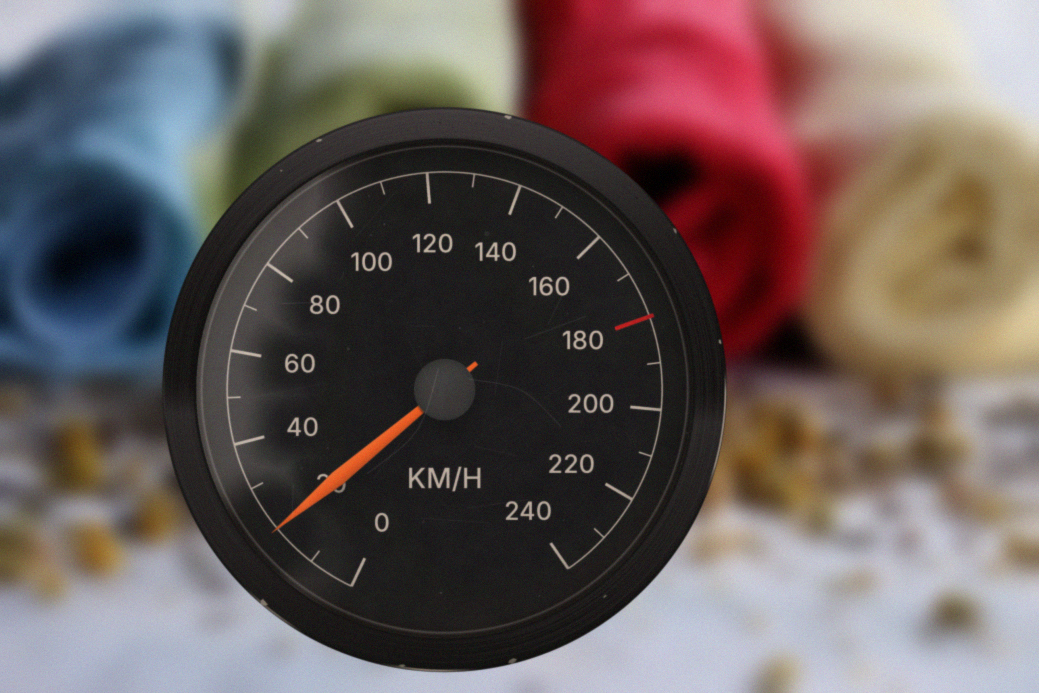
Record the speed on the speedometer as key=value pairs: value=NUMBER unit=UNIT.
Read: value=20 unit=km/h
